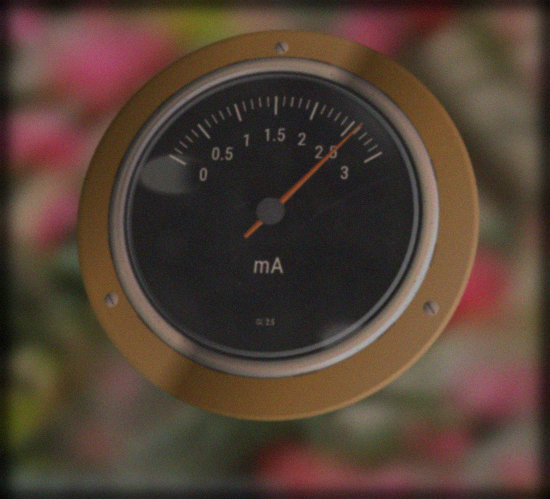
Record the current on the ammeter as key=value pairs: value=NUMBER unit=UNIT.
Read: value=2.6 unit=mA
